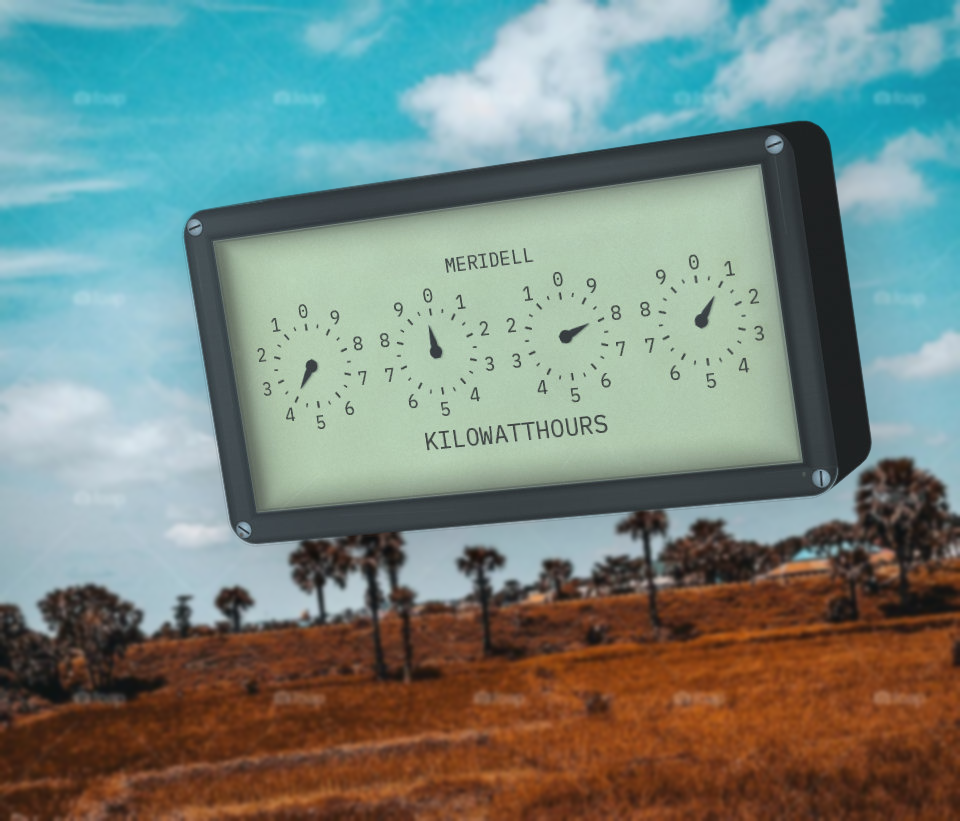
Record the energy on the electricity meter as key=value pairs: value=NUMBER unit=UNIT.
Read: value=3981 unit=kWh
